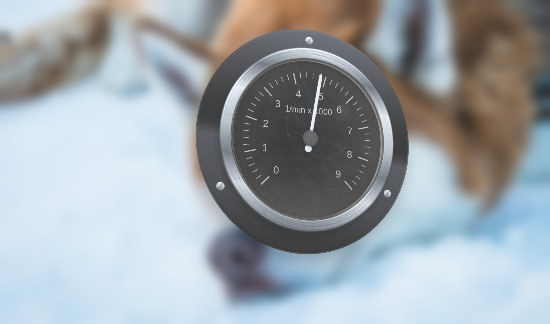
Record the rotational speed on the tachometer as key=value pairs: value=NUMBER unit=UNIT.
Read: value=4800 unit=rpm
